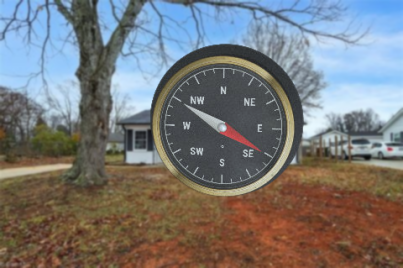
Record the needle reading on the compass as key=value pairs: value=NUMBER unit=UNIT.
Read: value=120 unit=°
